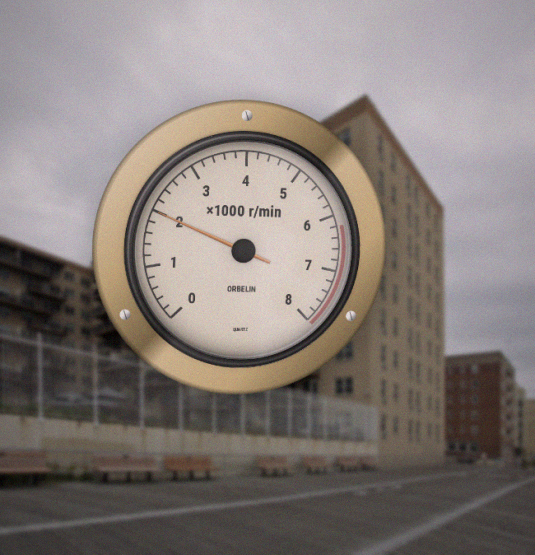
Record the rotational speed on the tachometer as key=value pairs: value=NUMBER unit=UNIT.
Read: value=2000 unit=rpm
